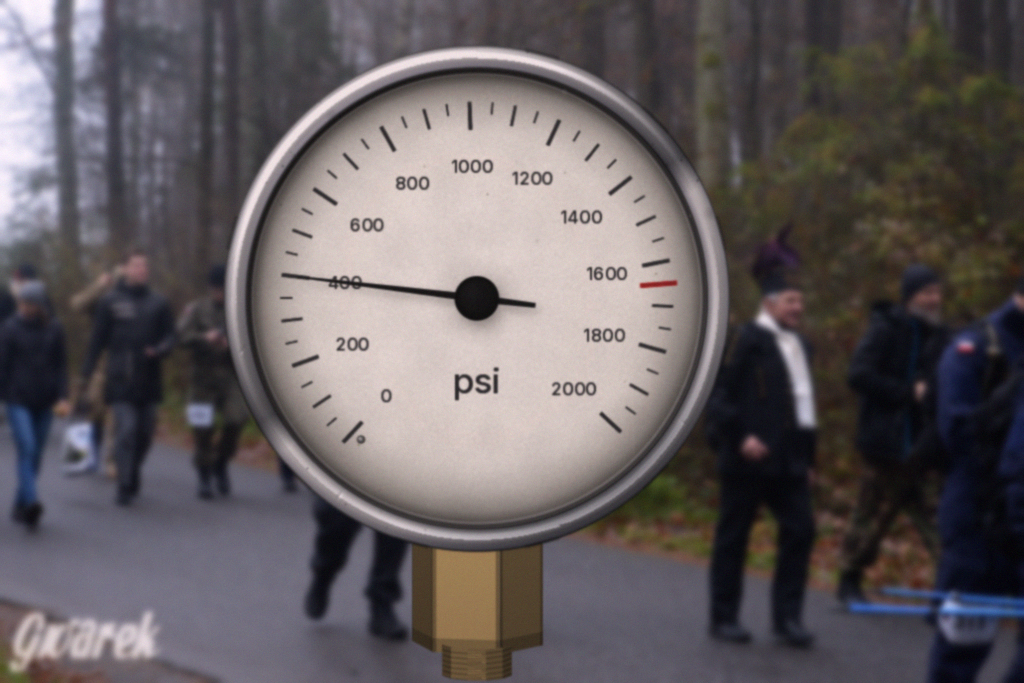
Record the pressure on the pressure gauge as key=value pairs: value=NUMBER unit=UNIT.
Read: value=400 unit=psi
